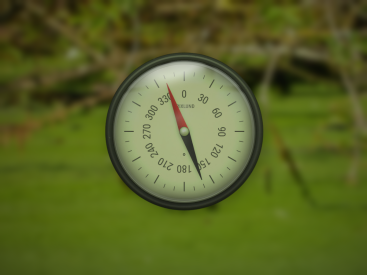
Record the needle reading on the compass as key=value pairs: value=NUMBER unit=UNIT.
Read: value=340 unit=°
